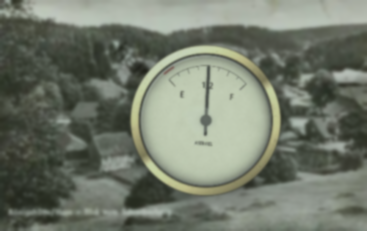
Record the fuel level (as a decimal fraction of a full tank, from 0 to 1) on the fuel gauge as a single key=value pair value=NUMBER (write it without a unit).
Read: value=0.5
